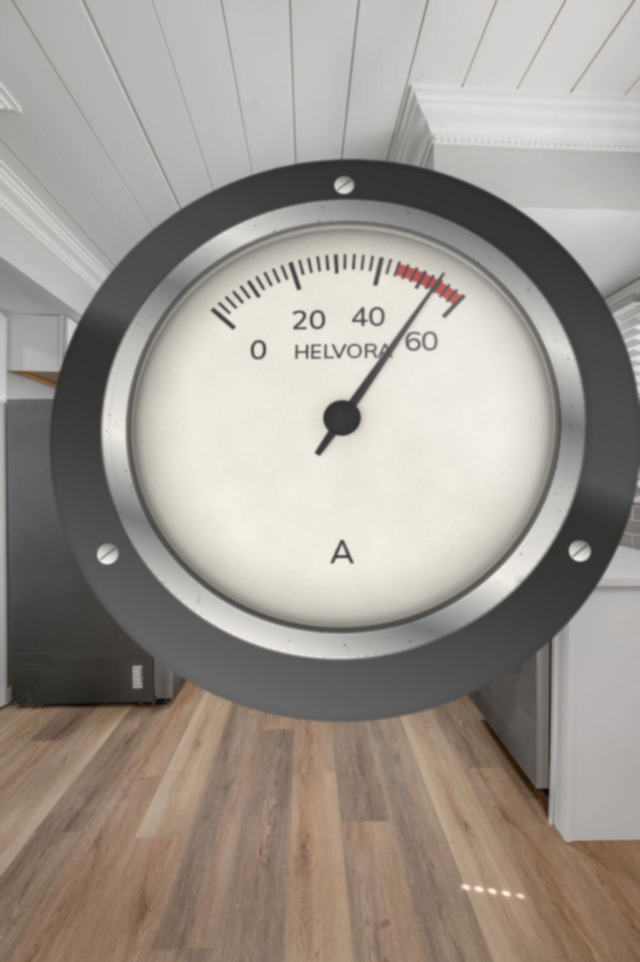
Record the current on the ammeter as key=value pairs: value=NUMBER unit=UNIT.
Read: value=54 unit=A
